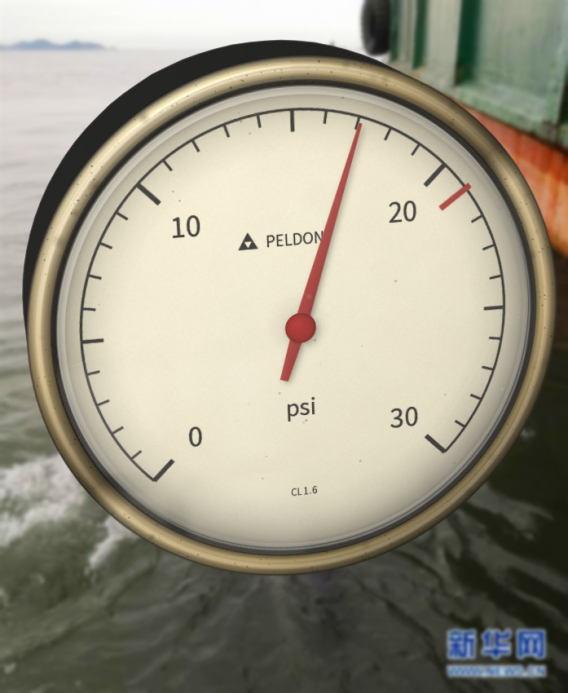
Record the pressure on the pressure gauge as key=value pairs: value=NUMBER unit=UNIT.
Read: value=17 unit=psi
